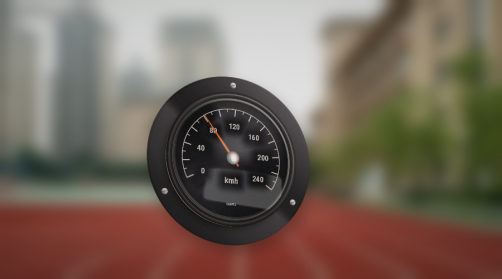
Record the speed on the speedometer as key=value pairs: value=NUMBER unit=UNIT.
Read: value=80 unit=km/h
